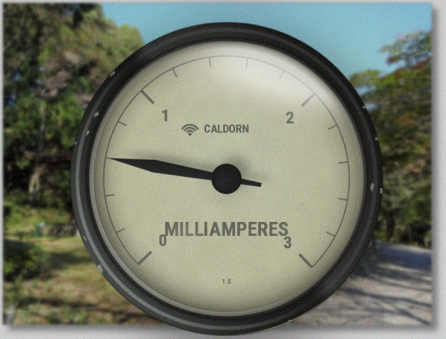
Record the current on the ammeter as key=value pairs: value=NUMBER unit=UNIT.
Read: value=0.6 unit=mA
